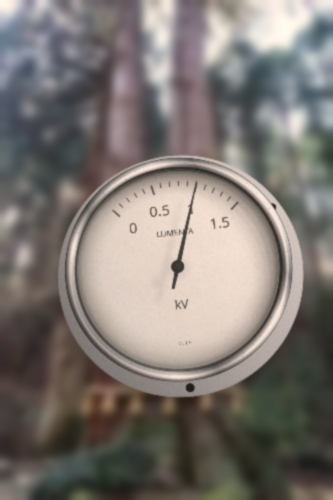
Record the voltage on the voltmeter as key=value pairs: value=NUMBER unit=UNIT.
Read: value=1 unit=kV
